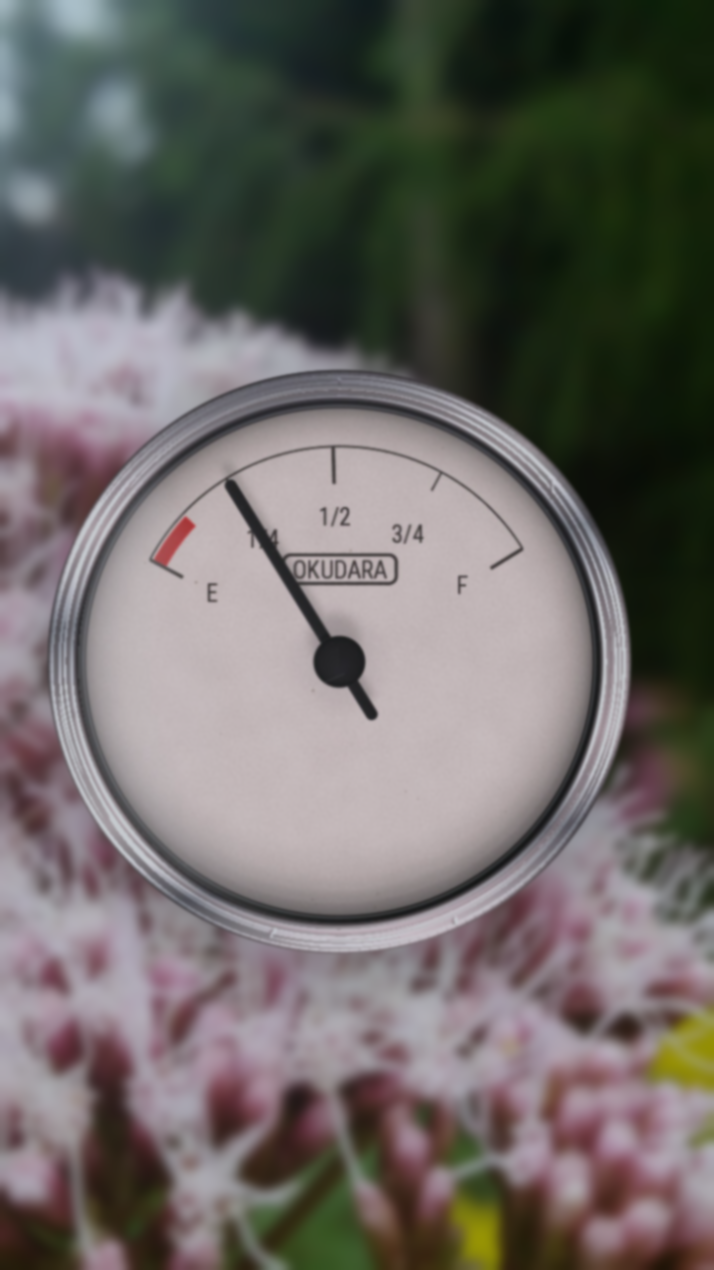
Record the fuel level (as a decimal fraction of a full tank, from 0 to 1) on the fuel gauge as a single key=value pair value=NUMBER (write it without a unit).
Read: value=0.25
